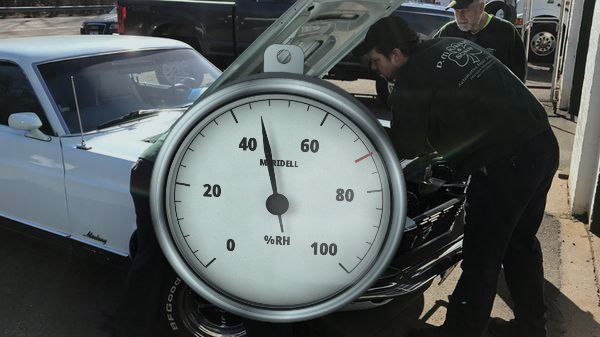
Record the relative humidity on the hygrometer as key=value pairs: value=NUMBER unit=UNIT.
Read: value=46 unit=%
